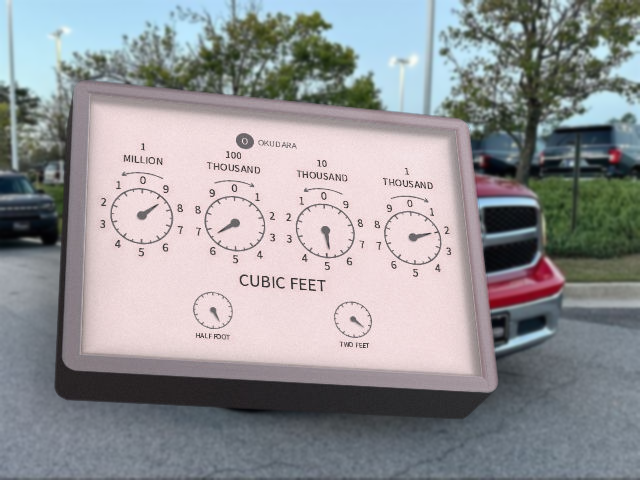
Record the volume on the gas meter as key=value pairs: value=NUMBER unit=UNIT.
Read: value=865200 unit=ft³
